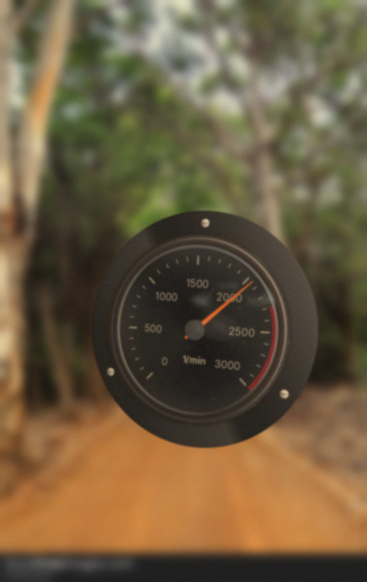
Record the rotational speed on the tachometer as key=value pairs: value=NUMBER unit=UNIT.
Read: value=2050 unit=rpm
